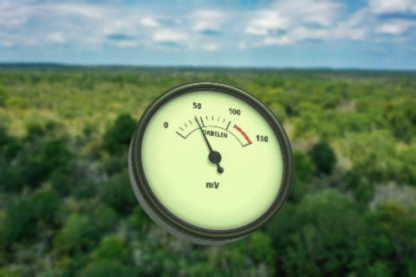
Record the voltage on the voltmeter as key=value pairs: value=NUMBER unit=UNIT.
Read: value=40 unit=mV
